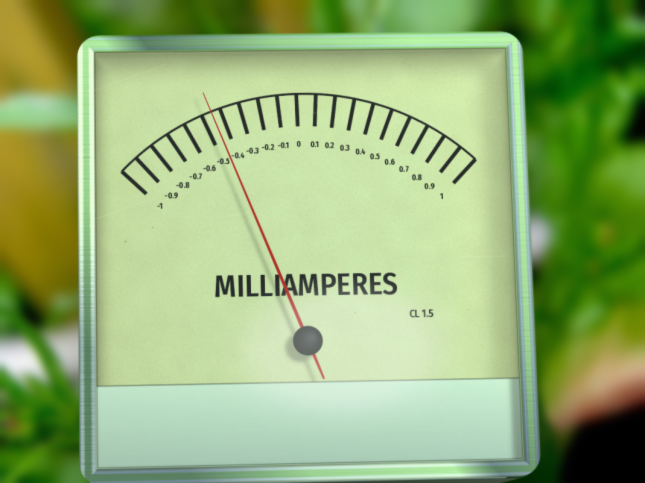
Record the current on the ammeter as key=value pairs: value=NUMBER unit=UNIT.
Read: value=-0.45 unit=mA
